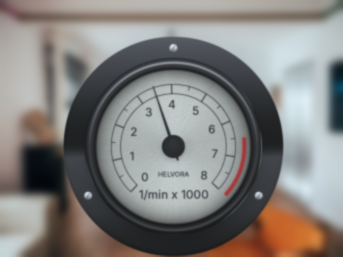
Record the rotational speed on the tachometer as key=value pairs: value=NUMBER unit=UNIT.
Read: value=3500 unit=rpm
